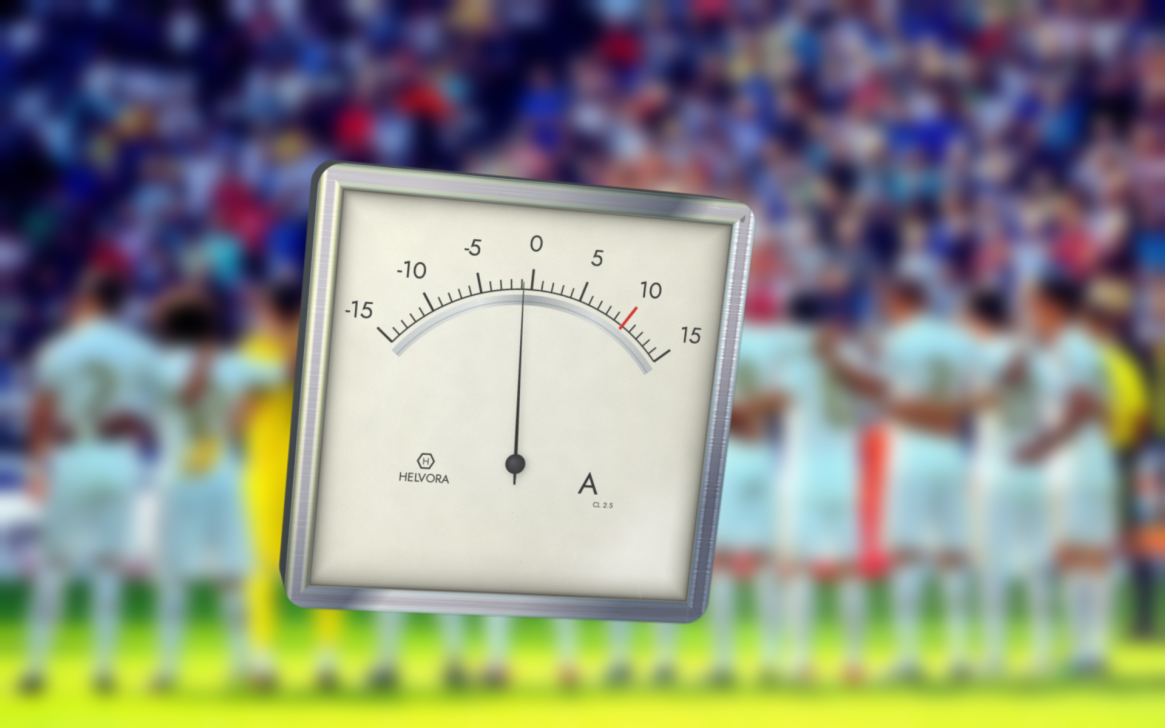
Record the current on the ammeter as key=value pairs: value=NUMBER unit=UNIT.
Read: value=-1 unit=A
